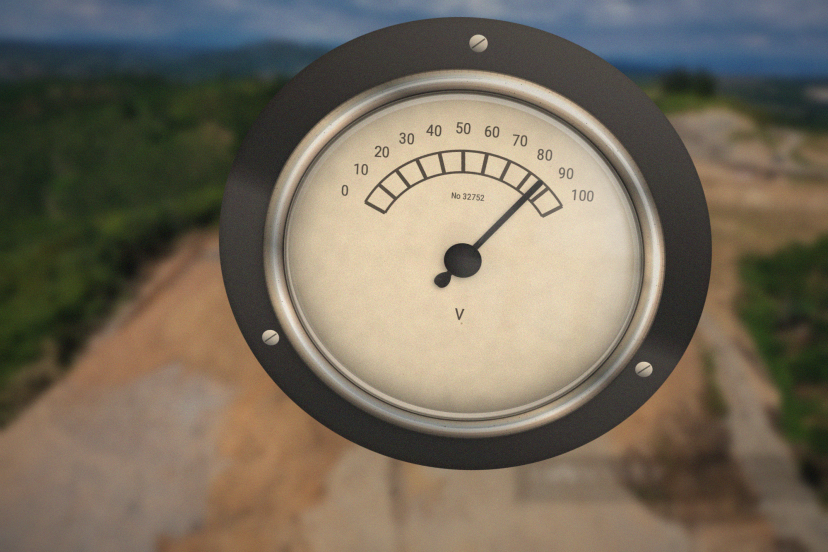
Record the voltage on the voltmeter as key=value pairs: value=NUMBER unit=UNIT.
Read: value=85 unit=V
